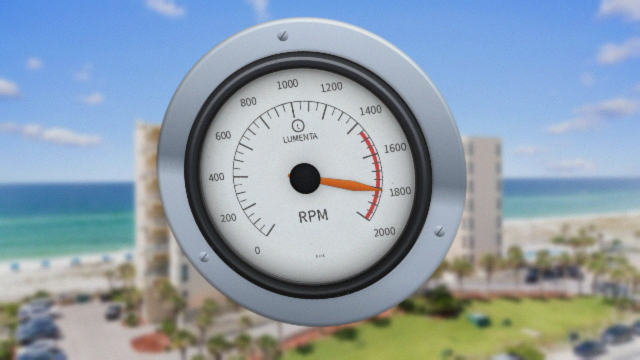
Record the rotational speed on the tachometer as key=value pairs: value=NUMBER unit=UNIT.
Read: value=1800 unit=rpm
